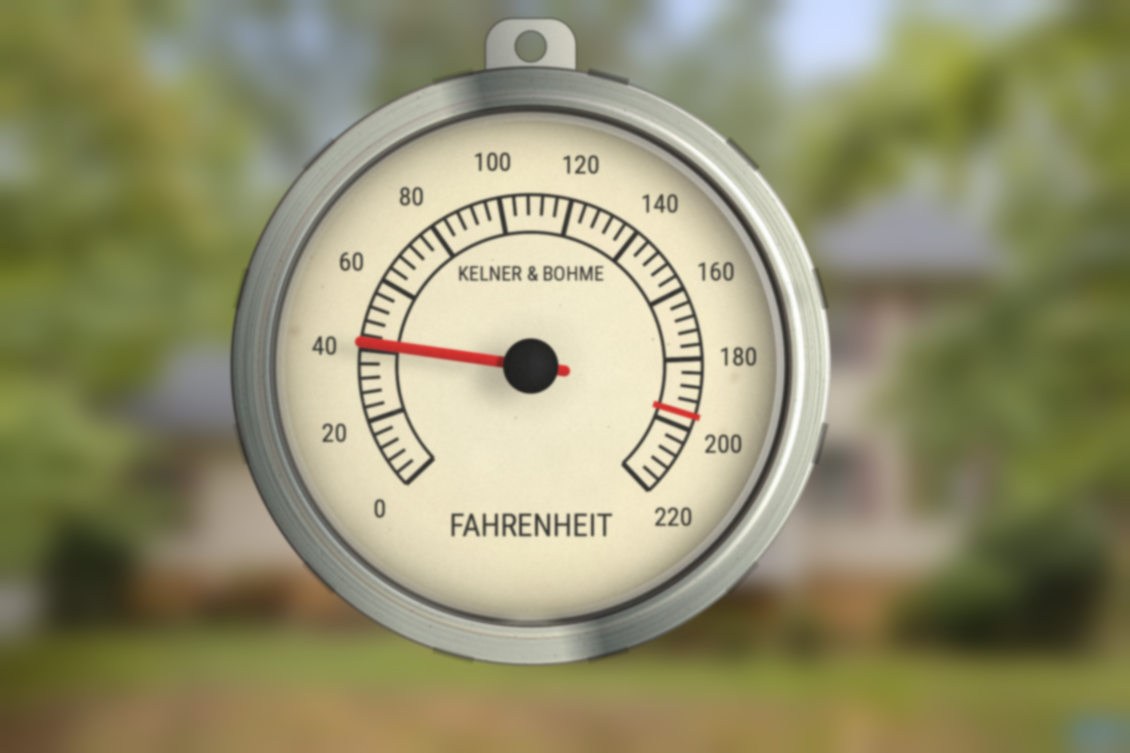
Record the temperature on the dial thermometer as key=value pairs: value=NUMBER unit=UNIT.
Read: value=42 unit=°F
